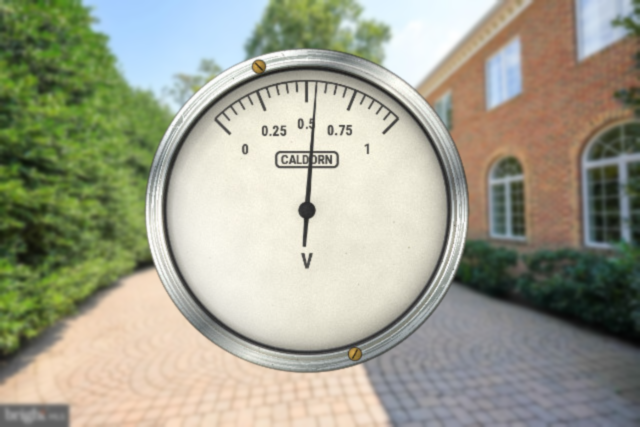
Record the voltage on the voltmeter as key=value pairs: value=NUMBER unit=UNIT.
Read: value=0.55 unit=V
